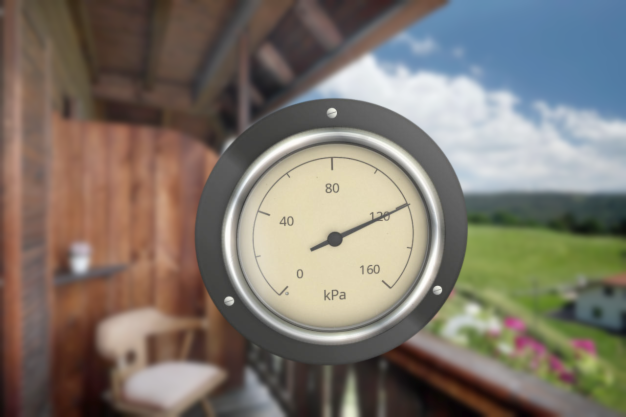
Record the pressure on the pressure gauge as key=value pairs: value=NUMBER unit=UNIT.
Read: value=120 unit=kPa
